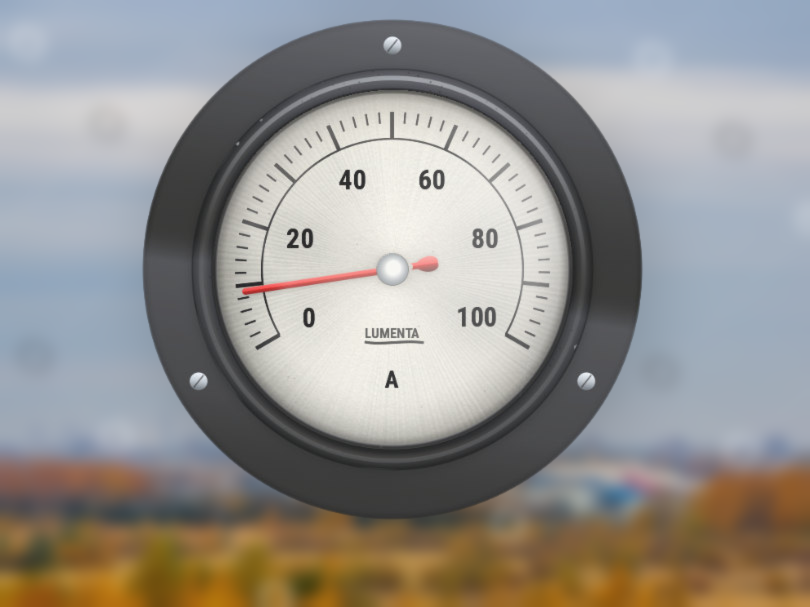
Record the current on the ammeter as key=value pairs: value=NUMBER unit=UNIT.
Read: value=9 unit=A
